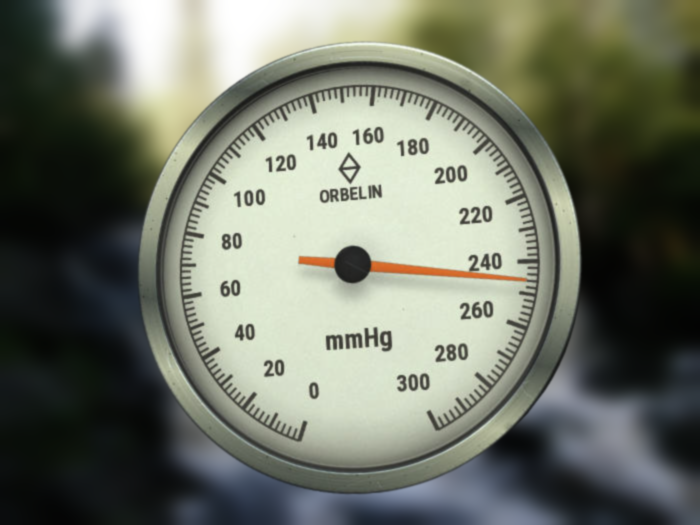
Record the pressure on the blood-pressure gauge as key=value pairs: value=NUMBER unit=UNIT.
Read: value=246 unit=mmHg
